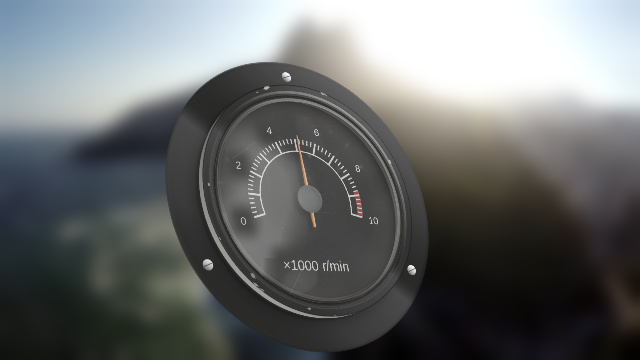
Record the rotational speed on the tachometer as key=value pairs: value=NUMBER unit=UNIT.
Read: value=5000 unit=rpm
